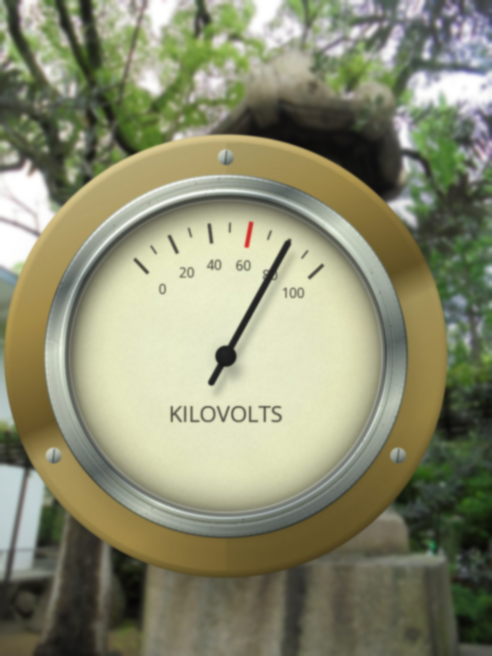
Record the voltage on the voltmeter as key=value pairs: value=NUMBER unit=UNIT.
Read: value=80 unit=kV
